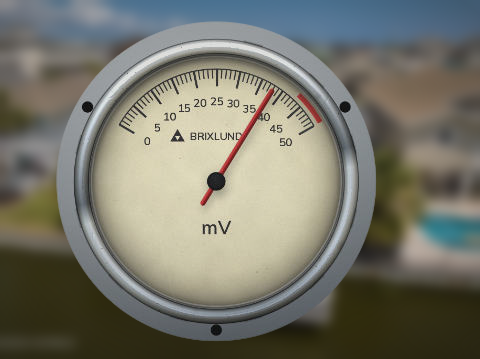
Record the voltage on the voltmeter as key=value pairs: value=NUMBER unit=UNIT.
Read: value=38 unit=mV
